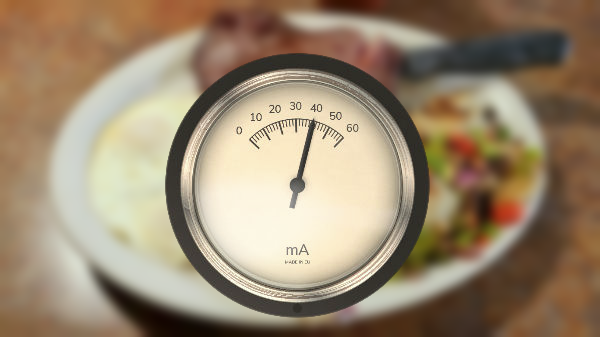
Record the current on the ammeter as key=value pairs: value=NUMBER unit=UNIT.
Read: value=40 unit=mA
